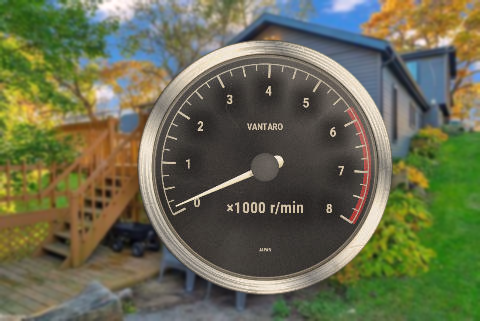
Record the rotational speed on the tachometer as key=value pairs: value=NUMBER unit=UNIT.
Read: value=125 unit=rpm
